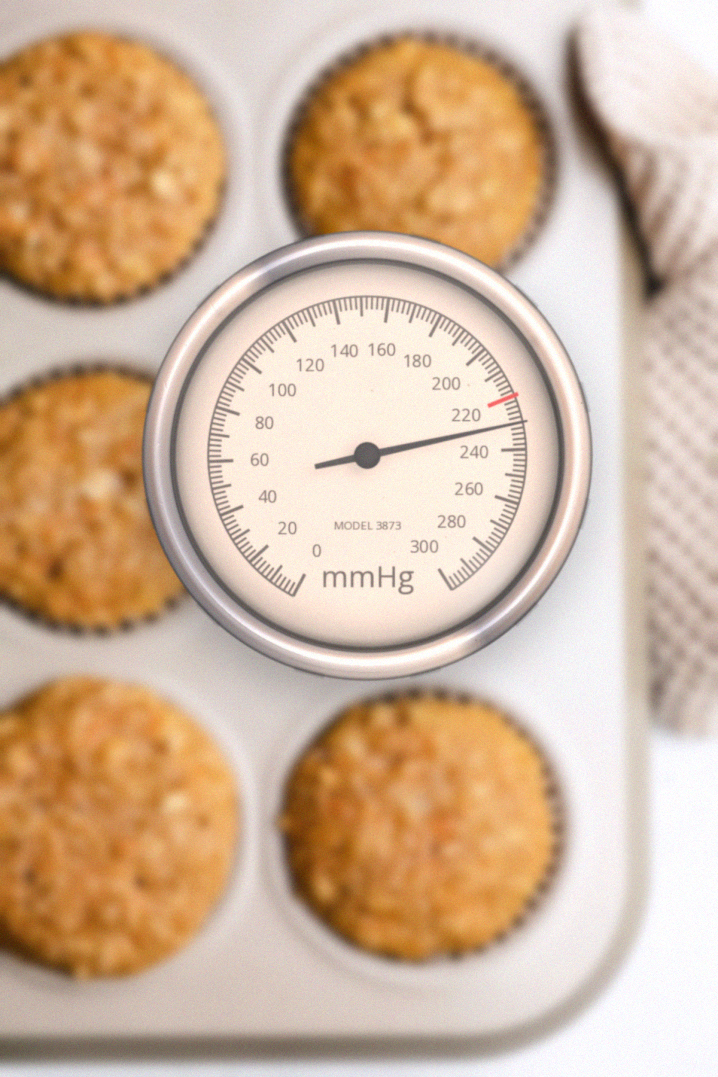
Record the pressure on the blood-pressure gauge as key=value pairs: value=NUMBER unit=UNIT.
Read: value=230 unit=mmHg
